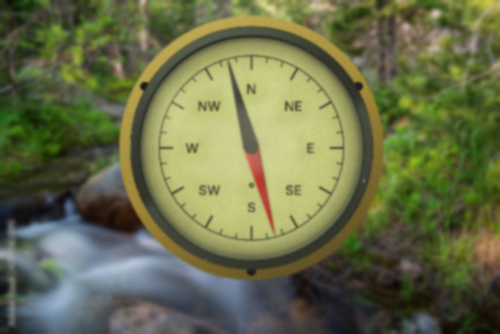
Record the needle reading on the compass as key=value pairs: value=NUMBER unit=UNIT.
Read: value=165 unit=°
